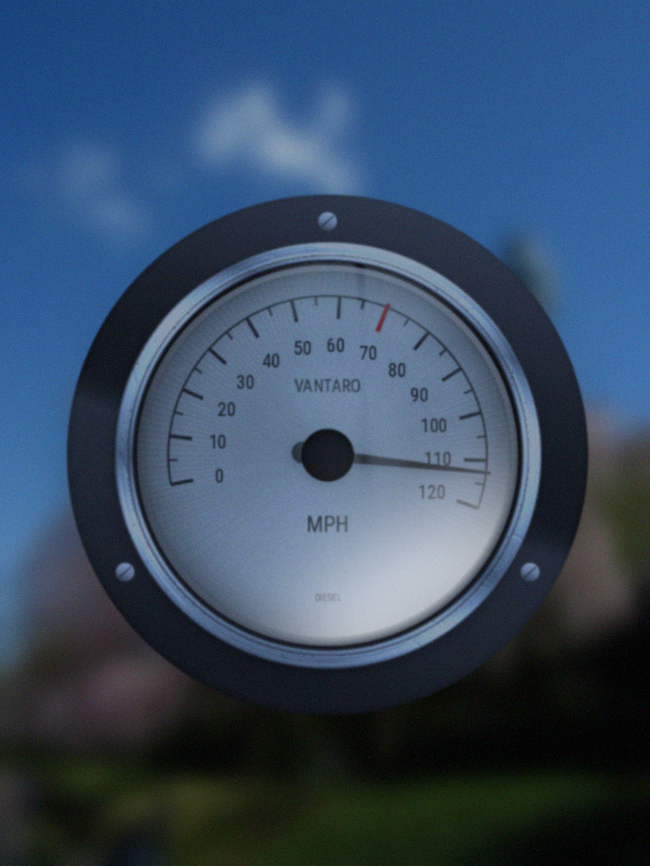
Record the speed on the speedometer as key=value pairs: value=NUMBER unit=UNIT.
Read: value=112.5 unit=mph
